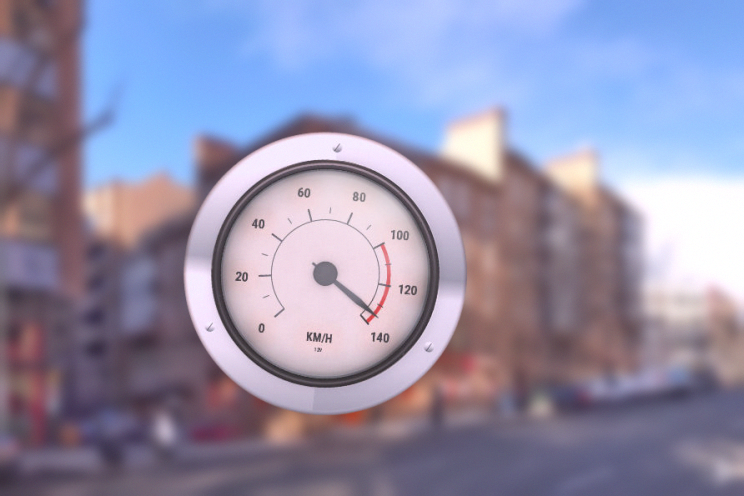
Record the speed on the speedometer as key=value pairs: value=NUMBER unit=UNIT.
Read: value=135 unit=km/h
